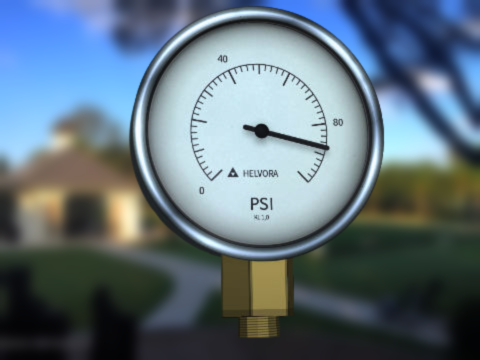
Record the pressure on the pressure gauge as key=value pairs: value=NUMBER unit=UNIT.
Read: value=88 unit=psi
